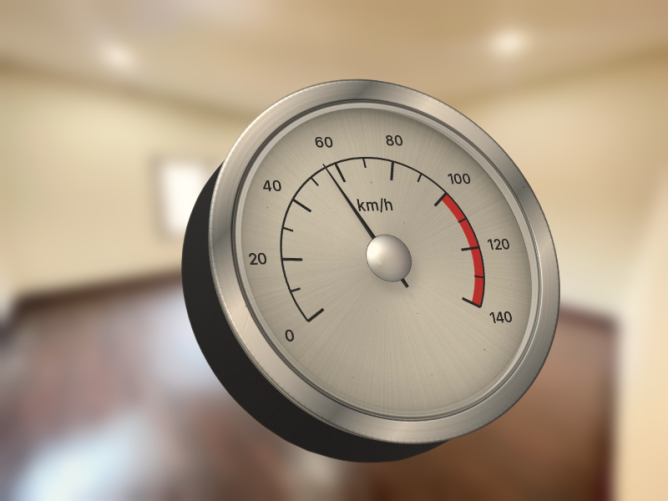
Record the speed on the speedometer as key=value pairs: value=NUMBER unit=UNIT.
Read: value=55 unit=km/h
